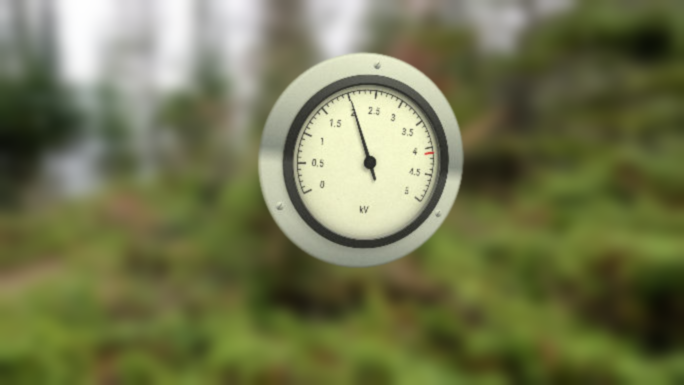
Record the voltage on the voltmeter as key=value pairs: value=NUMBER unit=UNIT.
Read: value=2 unit=kV
